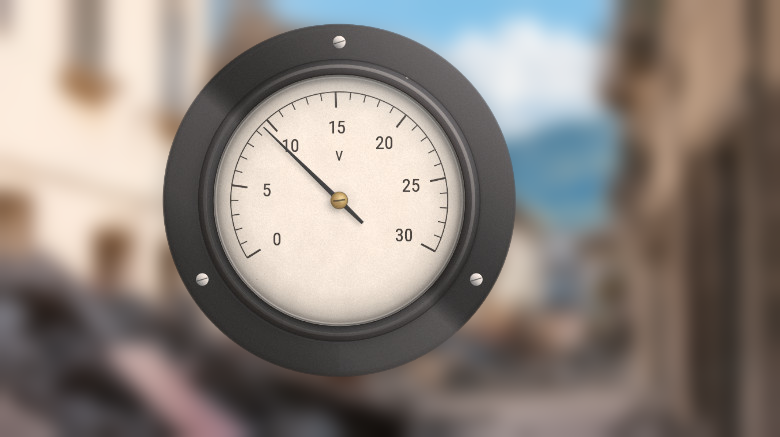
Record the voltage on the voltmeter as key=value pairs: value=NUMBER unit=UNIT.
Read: value=9.5 unit=V
